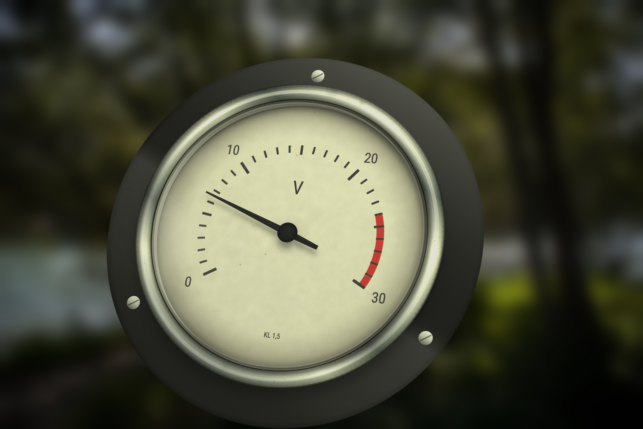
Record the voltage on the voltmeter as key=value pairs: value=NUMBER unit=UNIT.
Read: value=6.5 unit=V
